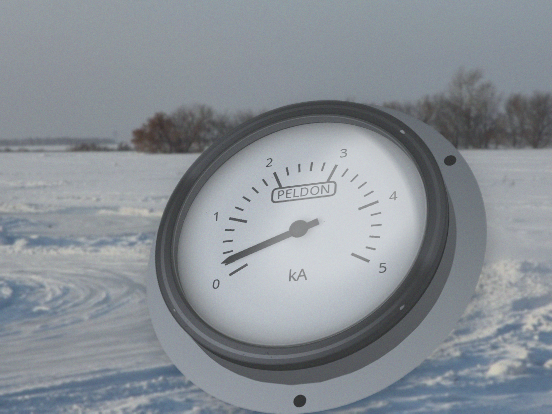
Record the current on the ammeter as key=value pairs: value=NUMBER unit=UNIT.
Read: value=0.2 unit=kA
